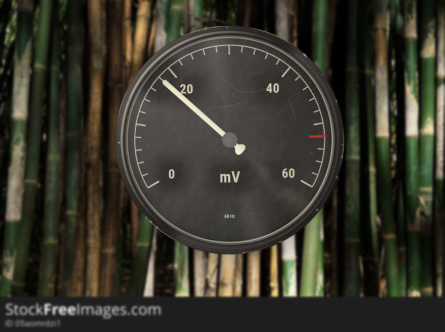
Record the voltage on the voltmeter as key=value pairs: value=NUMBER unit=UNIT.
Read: value=18 unit=mV
